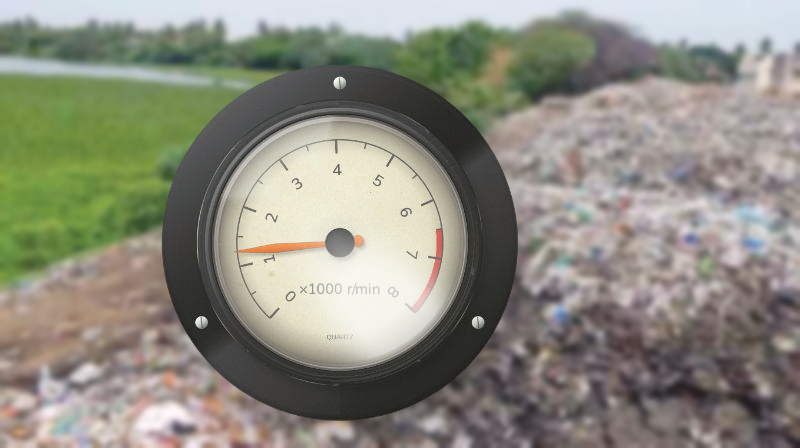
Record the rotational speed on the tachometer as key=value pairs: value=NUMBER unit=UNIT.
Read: value=1250 unit=rpm
